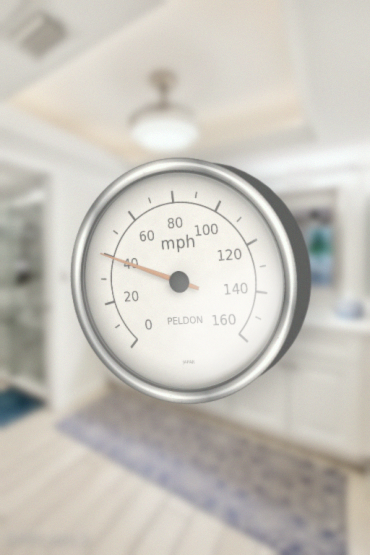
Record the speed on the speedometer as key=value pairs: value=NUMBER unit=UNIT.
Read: value=40 unit=mph
